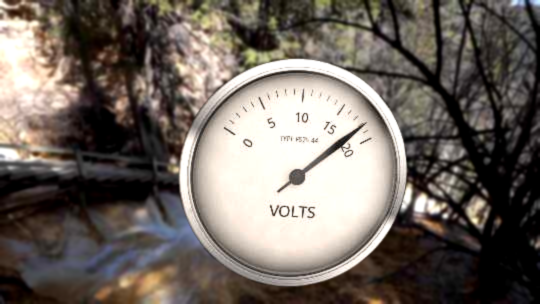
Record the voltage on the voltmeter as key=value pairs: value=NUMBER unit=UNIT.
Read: value=18 unit=V
